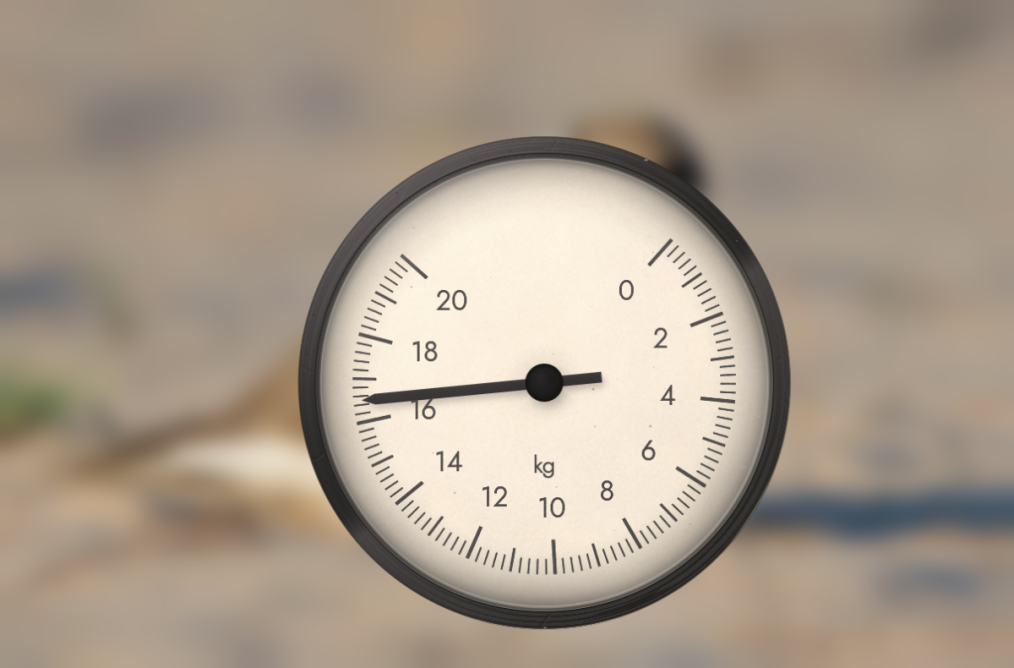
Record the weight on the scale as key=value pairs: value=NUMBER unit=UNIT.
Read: value=16.5 unit=kg
